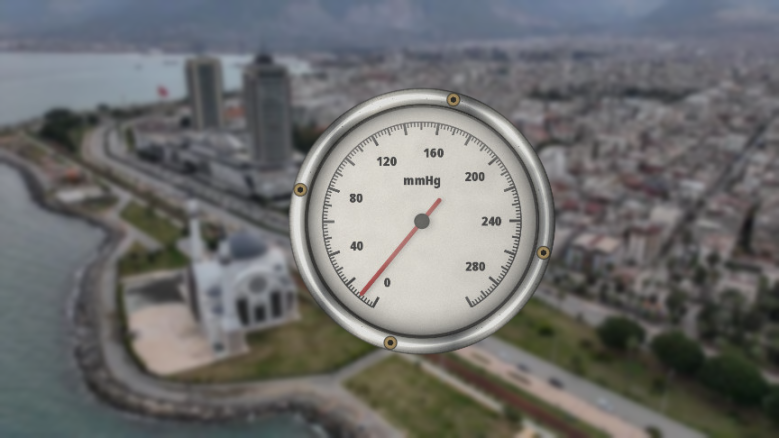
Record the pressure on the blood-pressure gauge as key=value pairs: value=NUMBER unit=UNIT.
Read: value=10 unit=mmHg
